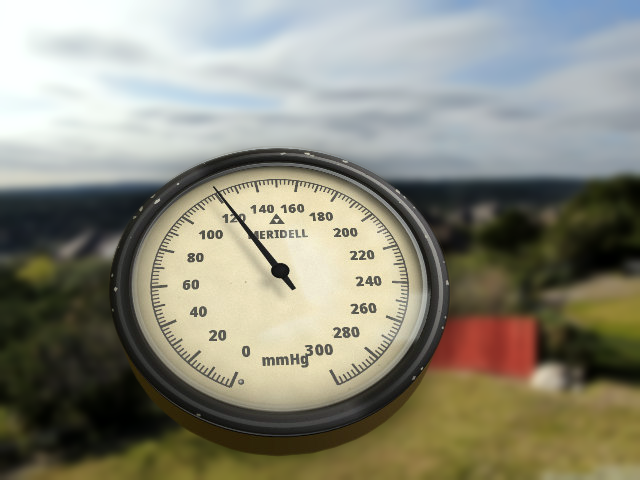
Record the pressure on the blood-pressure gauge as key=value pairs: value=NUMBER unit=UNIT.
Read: value=120 unit=mmHg
